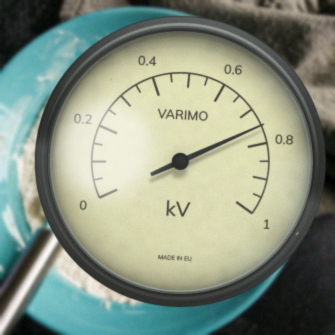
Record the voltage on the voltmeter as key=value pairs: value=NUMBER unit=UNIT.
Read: value=0.75 unit=kV
